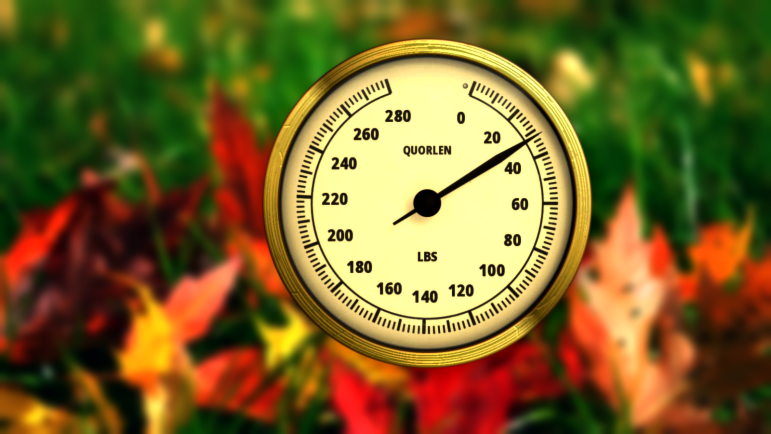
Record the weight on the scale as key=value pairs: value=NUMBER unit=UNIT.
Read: value=32 unit=lb
